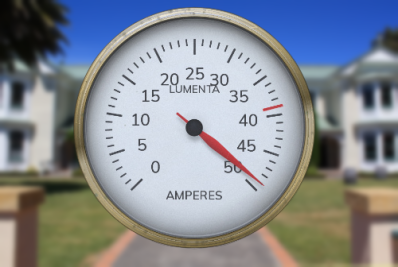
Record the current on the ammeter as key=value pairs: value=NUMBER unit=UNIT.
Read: value=49 unit=A
